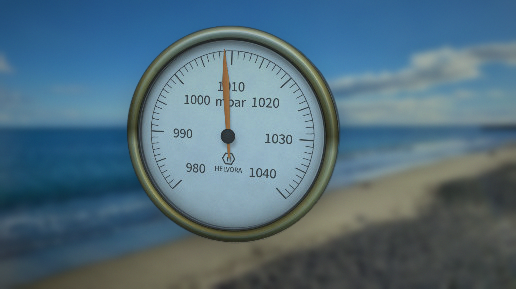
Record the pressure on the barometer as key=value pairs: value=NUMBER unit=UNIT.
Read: value=1009 unit=mbar
